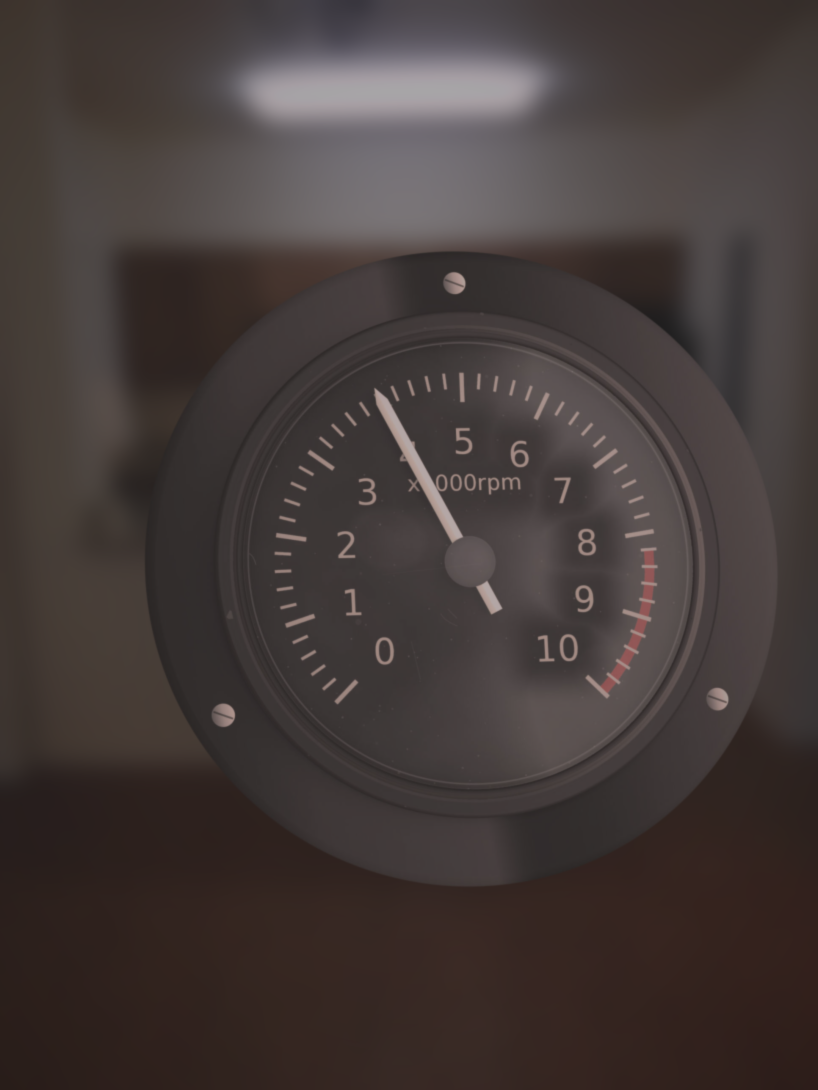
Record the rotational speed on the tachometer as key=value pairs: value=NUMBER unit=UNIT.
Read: value=4000 unit=rpm
